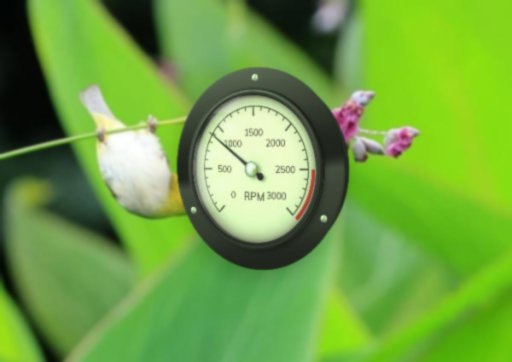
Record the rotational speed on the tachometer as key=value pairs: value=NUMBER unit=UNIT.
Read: value=900 unit=rpm
